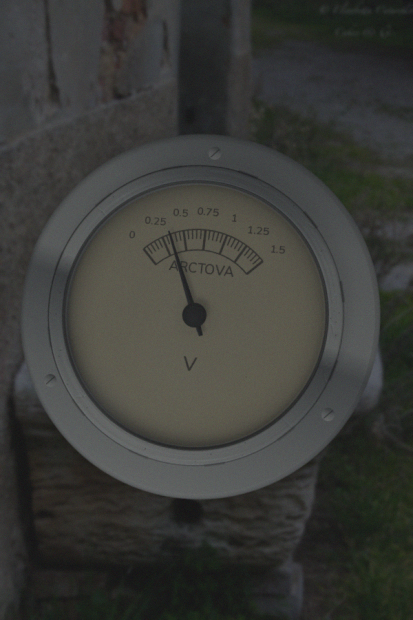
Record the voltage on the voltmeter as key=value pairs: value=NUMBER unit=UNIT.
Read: value=0.35 unit=V
